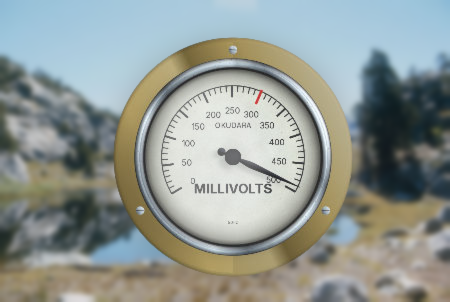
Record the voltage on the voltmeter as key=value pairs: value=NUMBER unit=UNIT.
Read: value=490 unit=mV
